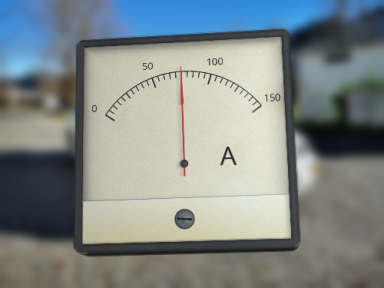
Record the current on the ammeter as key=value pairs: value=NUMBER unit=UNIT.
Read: value=75 unit=A
